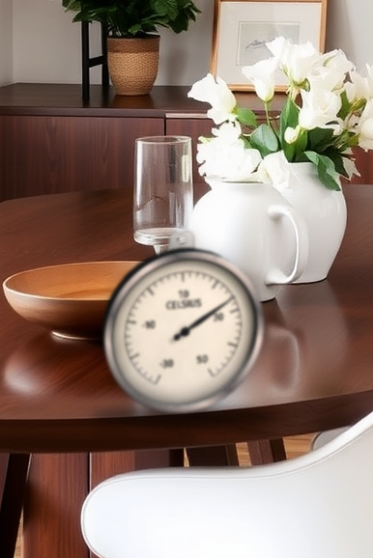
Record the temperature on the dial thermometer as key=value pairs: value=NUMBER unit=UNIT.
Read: value=26 unit=°C
